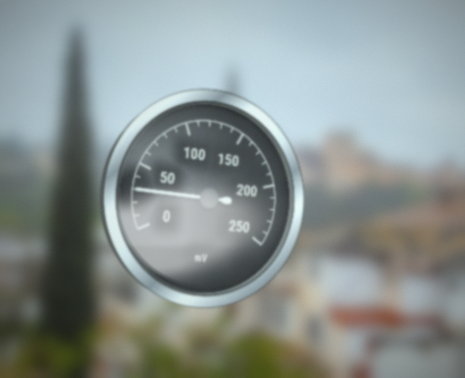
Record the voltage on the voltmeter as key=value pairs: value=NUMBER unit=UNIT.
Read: value=30 unit=mV
